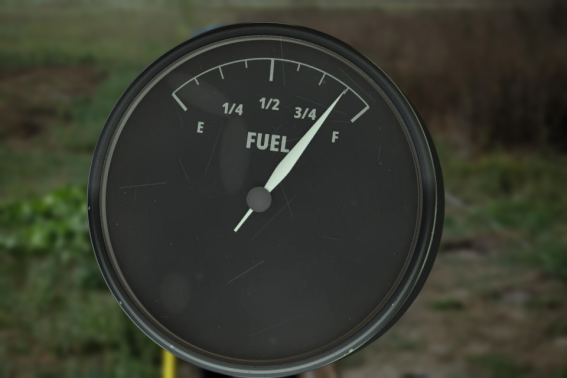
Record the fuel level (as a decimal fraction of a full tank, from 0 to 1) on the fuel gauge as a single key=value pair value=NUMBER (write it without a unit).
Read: value=0.875
